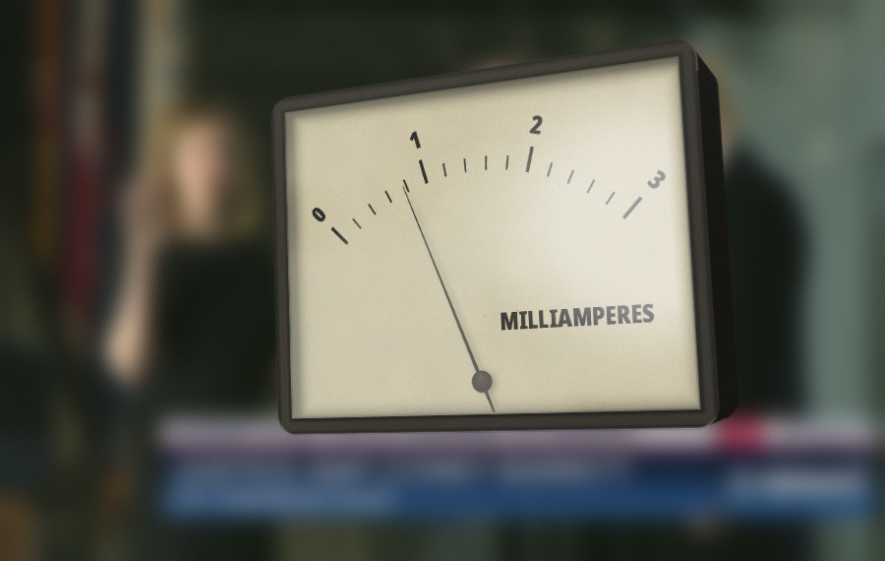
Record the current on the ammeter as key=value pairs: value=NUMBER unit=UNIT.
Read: value=0.8 unit=mA
